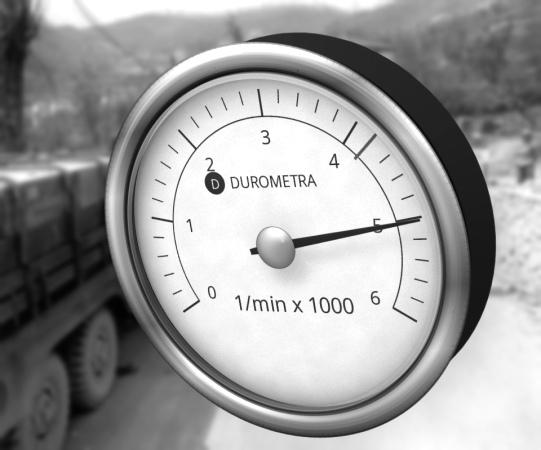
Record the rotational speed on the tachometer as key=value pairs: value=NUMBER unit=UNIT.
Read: value=5000 unit=rpm
